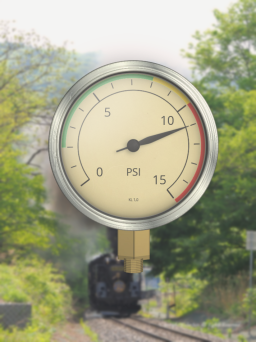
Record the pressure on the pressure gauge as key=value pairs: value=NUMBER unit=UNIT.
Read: value=11 unit=psi
